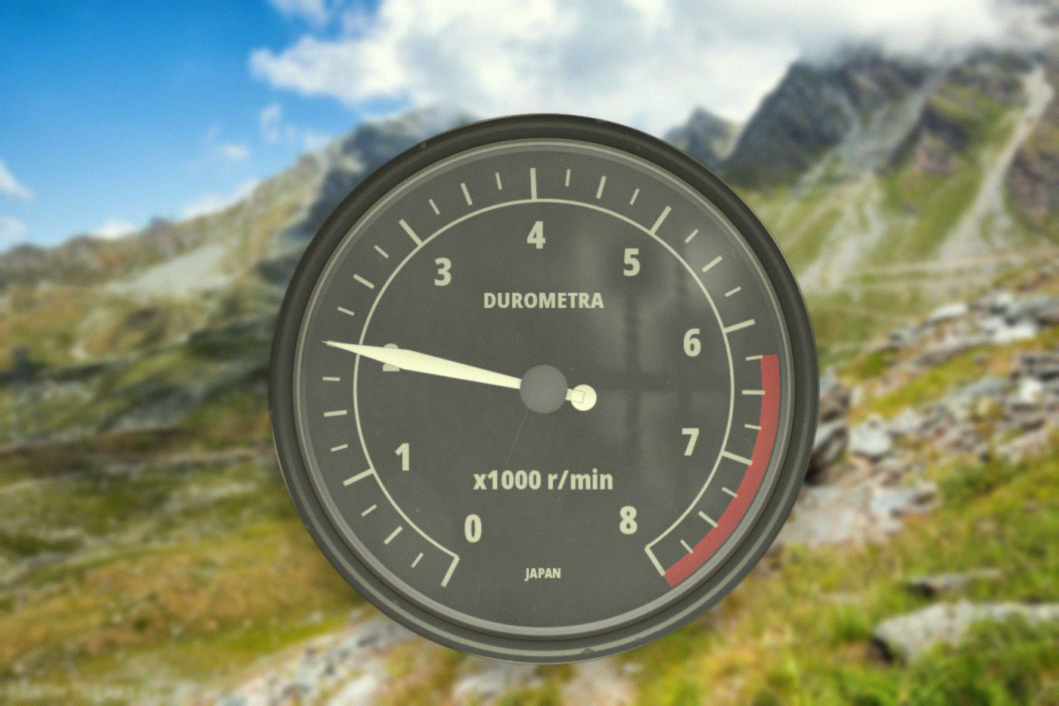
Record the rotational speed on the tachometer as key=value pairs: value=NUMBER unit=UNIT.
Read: value=2000 unit=rpm
